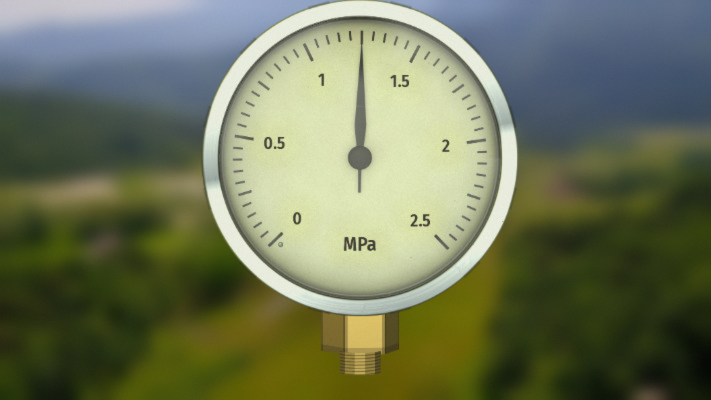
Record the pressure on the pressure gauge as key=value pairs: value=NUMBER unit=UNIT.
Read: value=1.25 unit=MPa
